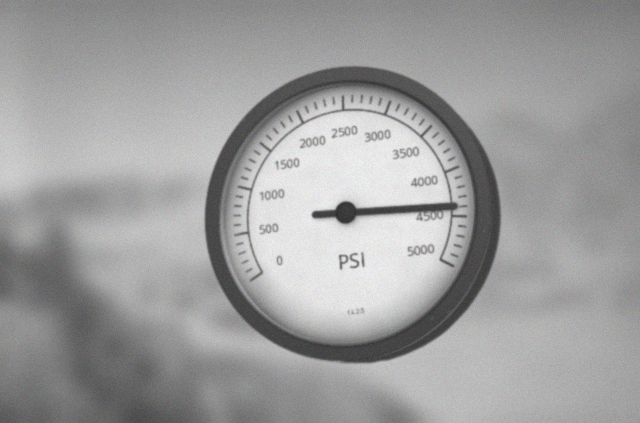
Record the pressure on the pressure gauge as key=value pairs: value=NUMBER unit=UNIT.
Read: value=4400 unit=psi
